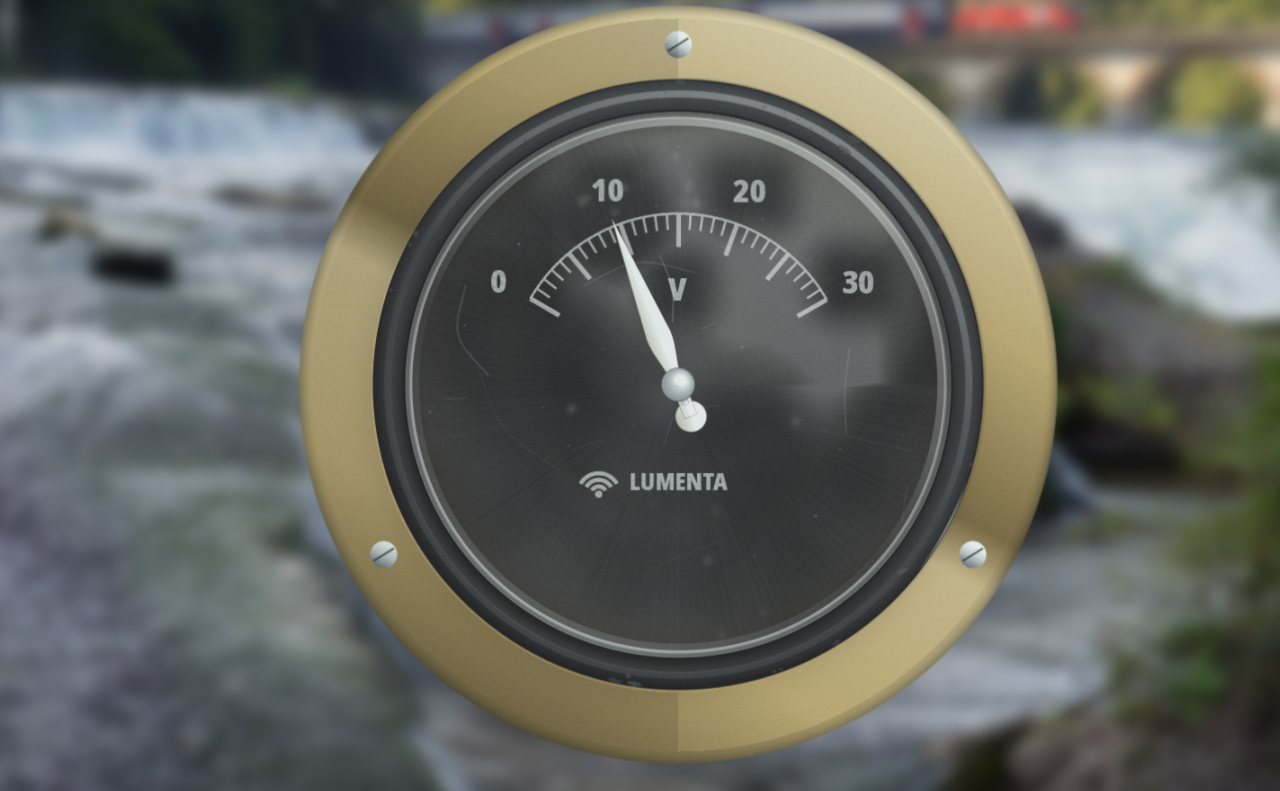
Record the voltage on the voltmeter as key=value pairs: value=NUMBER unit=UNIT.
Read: value=9.5 unit=V
